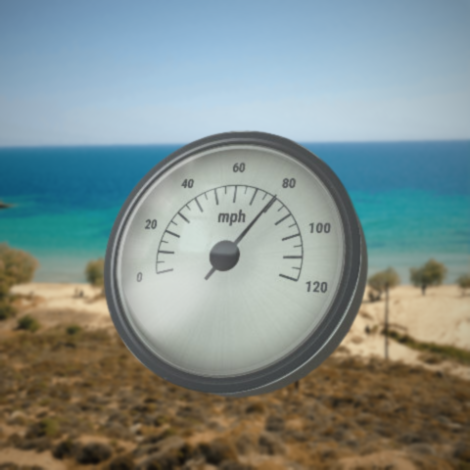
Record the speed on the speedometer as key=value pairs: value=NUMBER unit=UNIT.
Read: value=80 unit=mph
